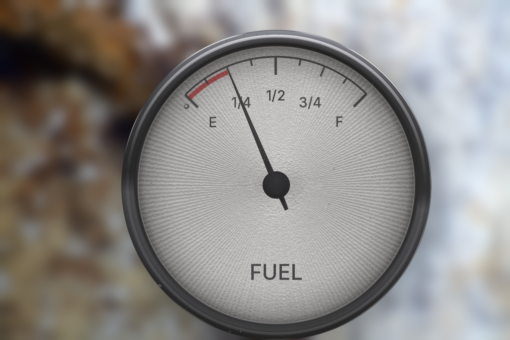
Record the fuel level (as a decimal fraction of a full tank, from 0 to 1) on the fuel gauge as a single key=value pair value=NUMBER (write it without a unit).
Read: value=0.25
